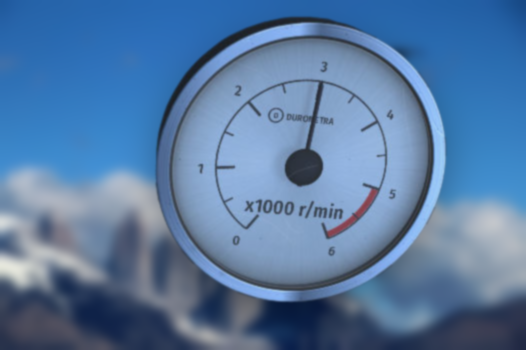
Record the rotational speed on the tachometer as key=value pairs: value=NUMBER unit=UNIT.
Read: value=3000 unit=rpm
